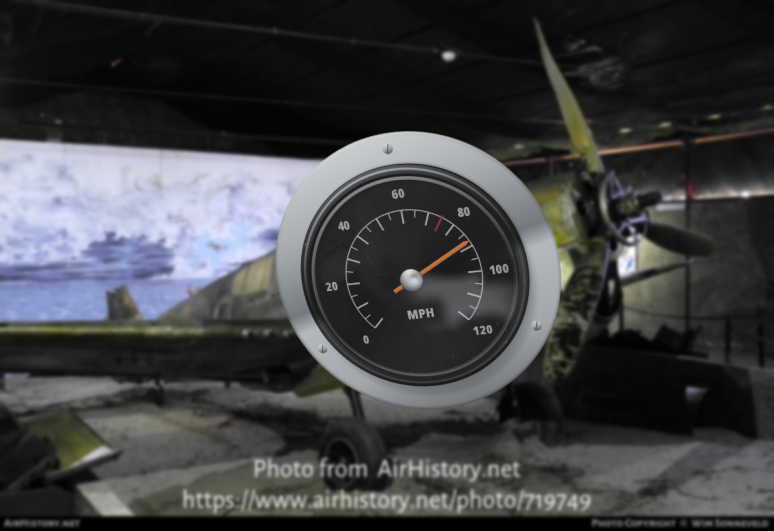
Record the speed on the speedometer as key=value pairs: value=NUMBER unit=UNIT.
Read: value=87.5 unit=mph
